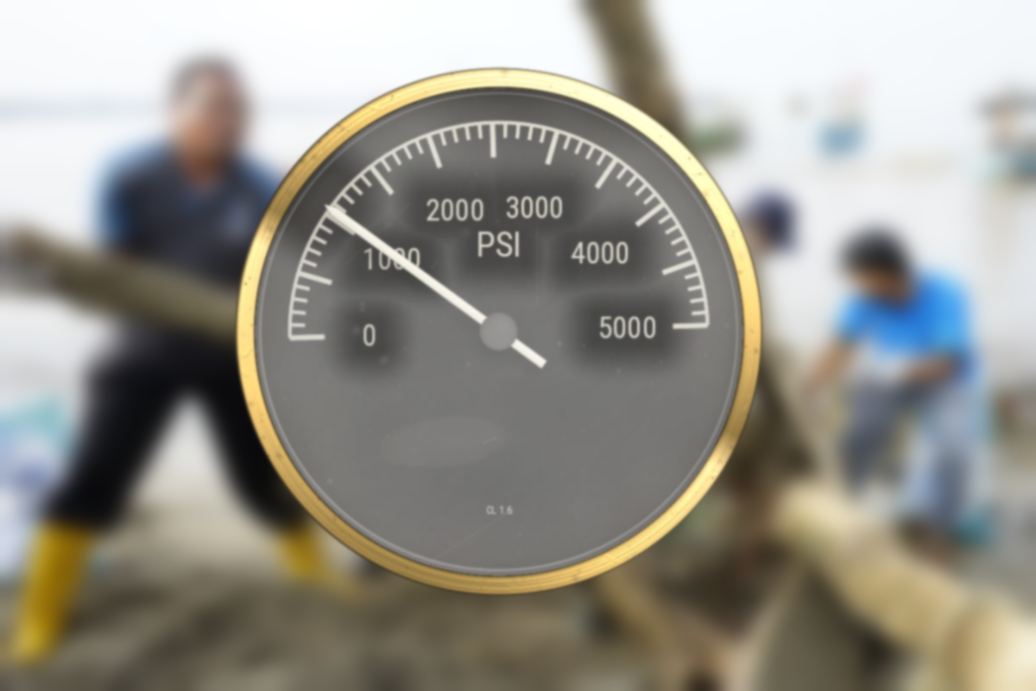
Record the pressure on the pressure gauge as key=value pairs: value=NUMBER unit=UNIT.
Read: value=1050 unit=psi
